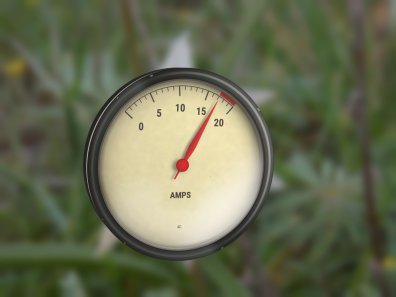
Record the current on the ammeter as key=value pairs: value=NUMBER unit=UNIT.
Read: value=17 unit=A
